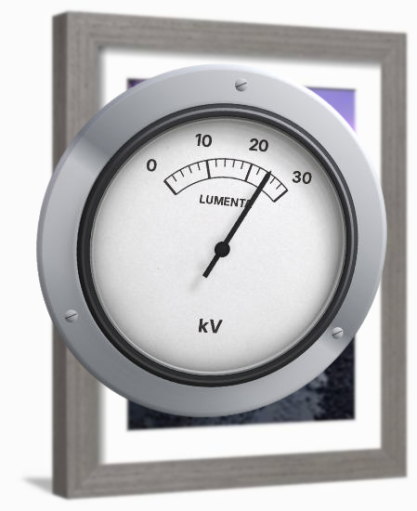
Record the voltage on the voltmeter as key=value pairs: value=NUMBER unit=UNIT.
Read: value=24 unit=kV
